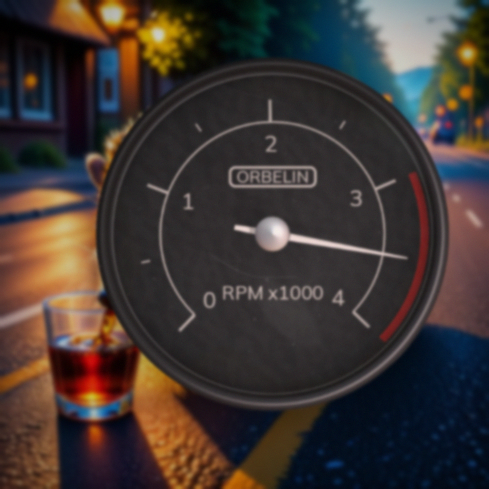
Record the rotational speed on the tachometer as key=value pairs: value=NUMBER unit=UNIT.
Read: value=3500 unit=rpm
